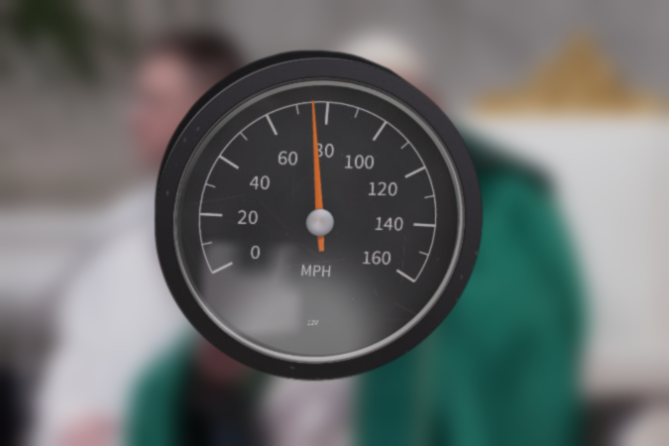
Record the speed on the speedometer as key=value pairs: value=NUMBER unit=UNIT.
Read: value=75 unit=mph
